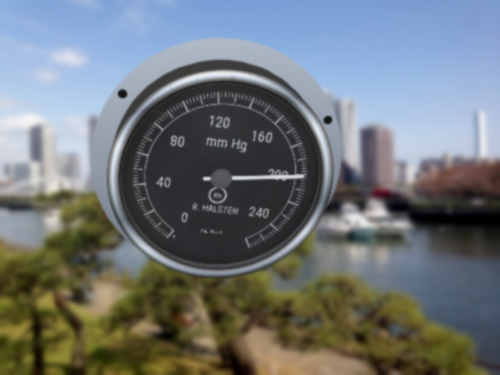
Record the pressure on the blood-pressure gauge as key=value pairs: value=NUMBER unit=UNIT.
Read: value=200 unit=mmHg
